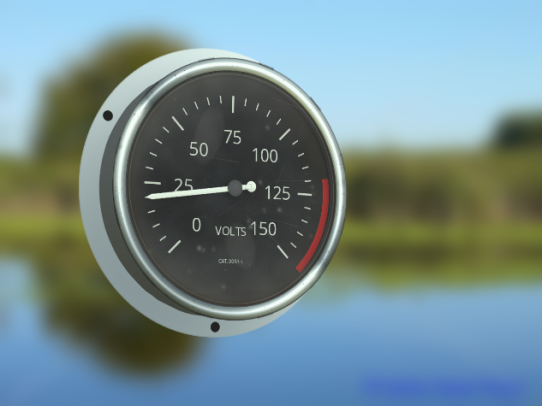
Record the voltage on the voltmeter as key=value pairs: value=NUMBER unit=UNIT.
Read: value=20 unit=V
